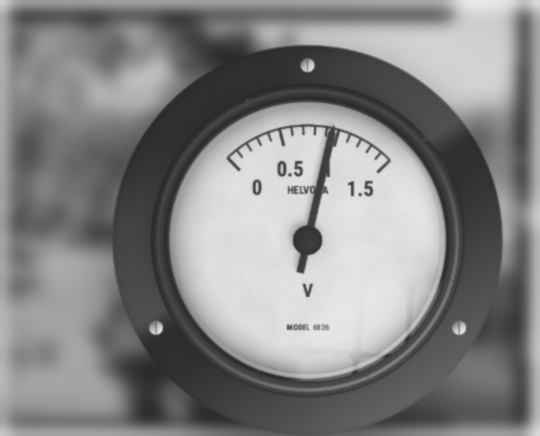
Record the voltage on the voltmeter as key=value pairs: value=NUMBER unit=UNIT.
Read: value=0.95 unit=V
